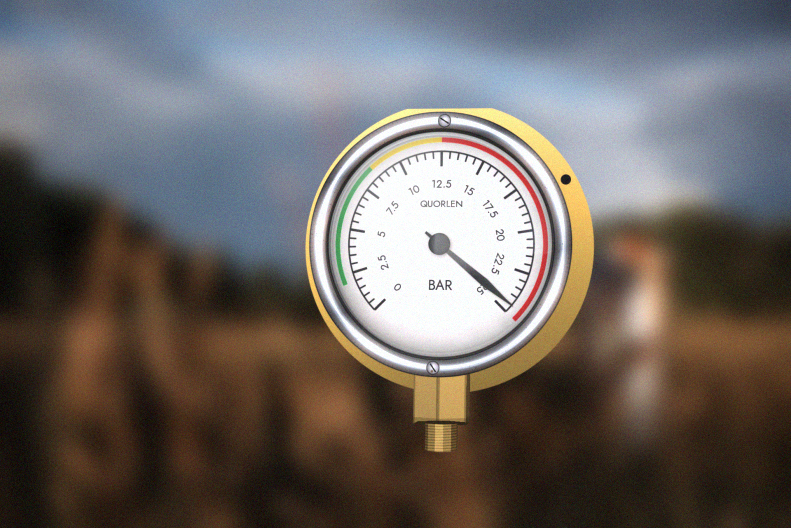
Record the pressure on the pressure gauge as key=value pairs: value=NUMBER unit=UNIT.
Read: value=24.5 unit=bar
